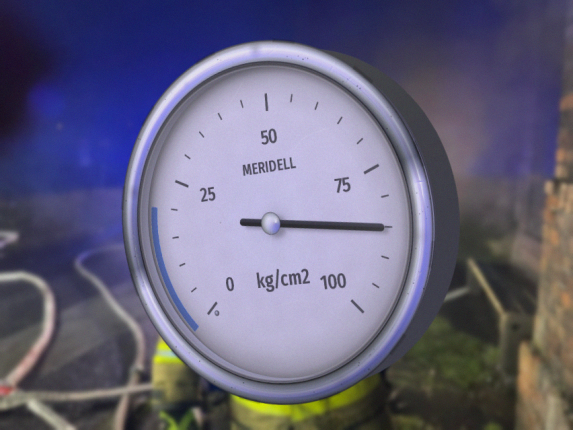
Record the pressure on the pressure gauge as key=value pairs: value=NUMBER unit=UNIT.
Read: value=85 unit=kg/cm²
